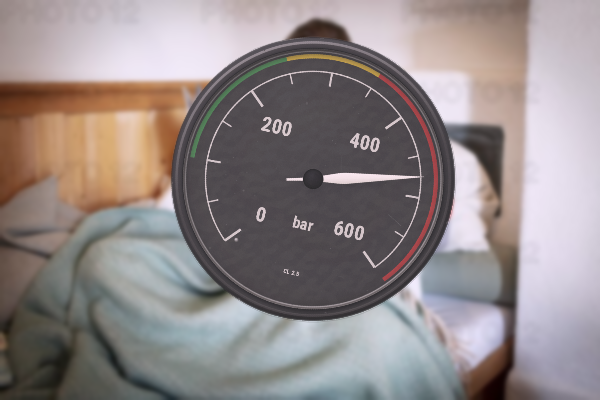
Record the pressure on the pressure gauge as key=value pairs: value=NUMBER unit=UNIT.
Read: value=475 unit=bar
